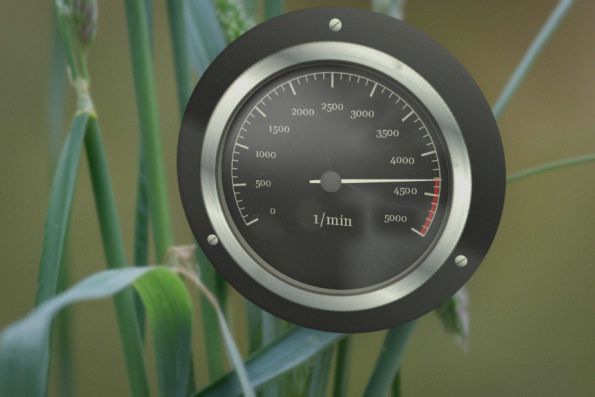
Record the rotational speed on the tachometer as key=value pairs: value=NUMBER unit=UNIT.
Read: value=4300 unit=rpm
